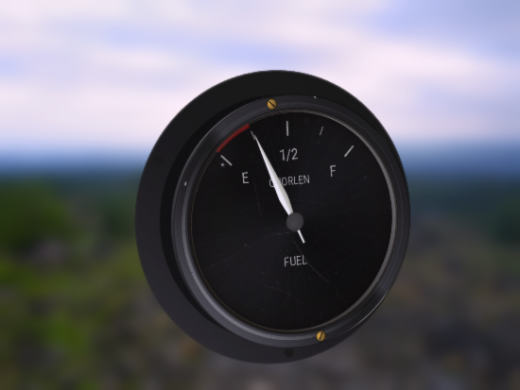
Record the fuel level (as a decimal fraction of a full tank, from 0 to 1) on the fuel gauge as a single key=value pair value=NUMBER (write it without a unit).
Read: value=0.25
